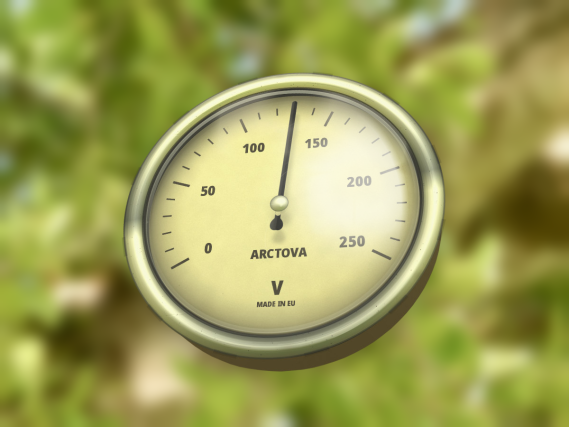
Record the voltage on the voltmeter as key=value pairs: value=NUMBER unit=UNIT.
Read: value=130 unit=V
